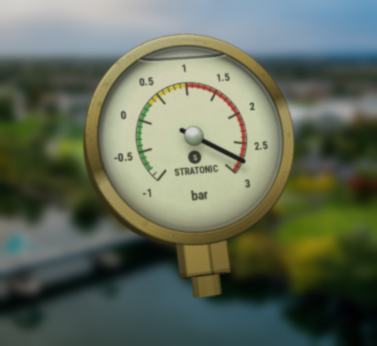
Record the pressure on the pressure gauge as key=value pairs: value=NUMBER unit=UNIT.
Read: value=2.8 unit=bar
